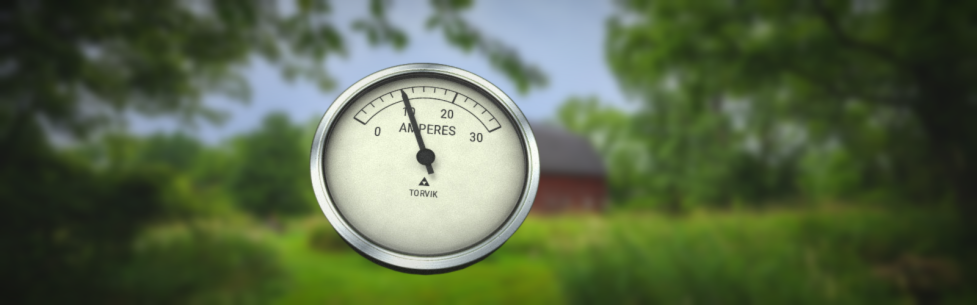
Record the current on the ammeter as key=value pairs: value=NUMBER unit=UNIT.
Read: value=10 unit=A
